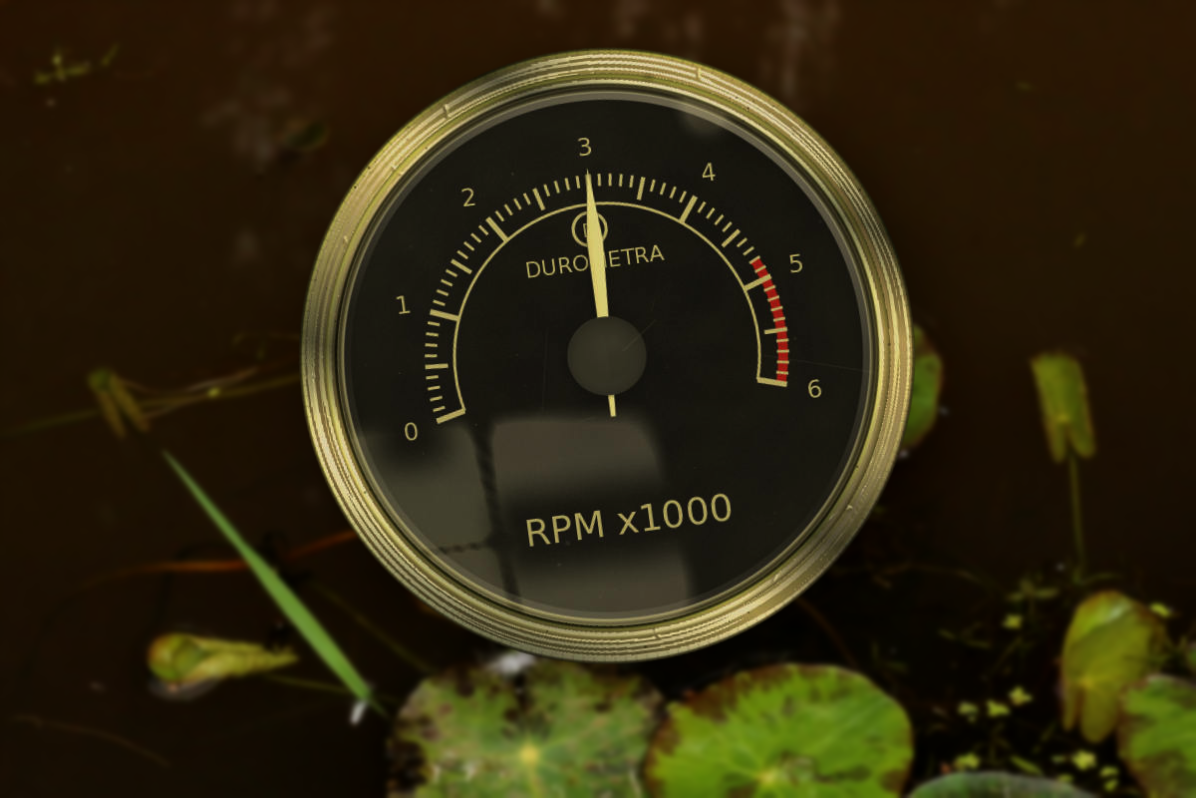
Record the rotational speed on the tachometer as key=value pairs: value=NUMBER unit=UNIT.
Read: value=3000 unit=rpm
